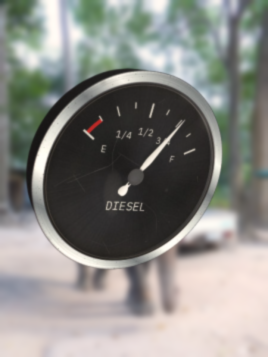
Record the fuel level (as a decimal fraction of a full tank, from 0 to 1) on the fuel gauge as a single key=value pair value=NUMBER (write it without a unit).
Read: value=0.75
